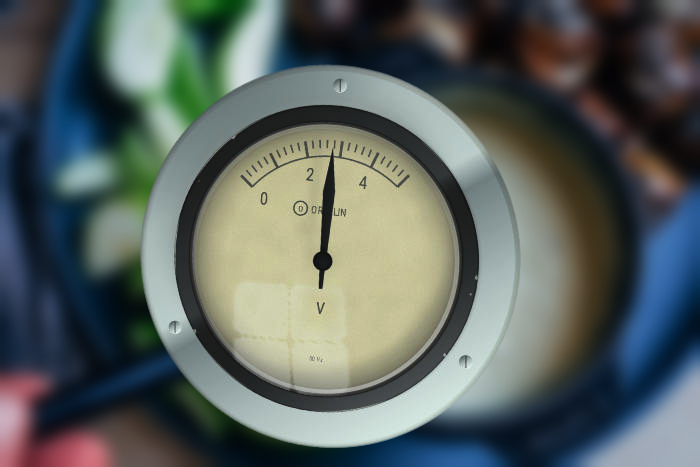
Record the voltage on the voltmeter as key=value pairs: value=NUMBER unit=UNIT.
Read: value=2.8 unit=V
